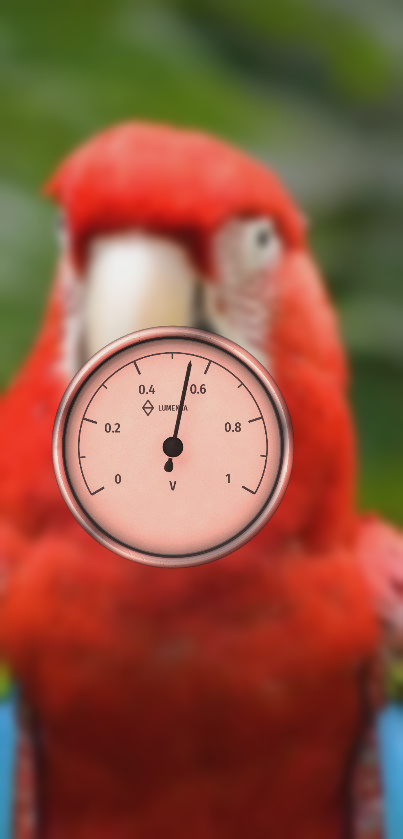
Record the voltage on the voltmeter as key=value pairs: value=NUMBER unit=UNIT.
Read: value=0.55 unit=V
